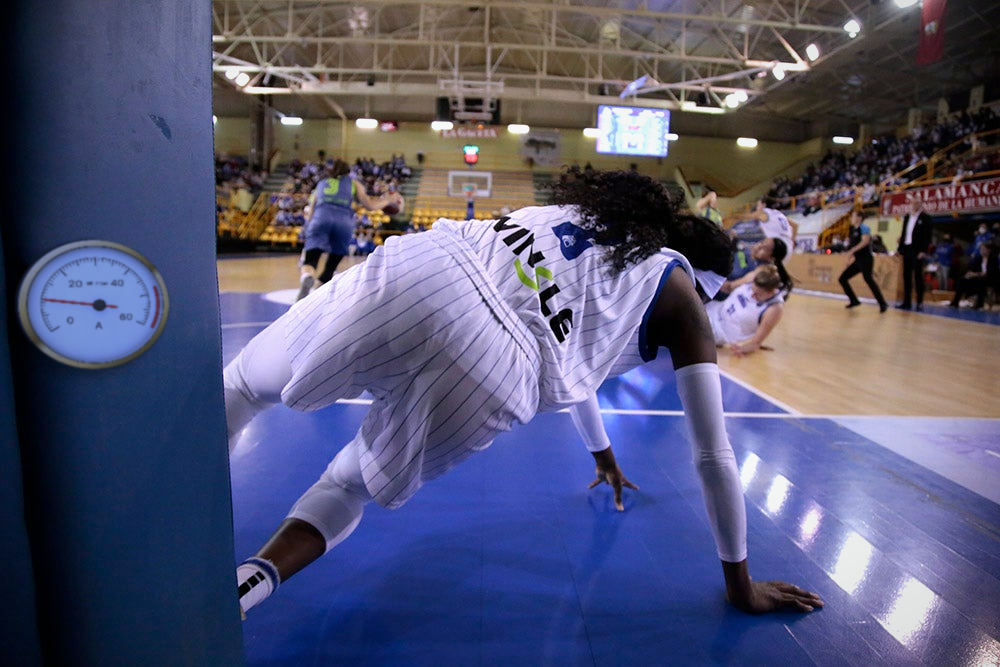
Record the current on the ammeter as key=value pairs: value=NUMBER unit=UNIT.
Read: value=10 unit=A
